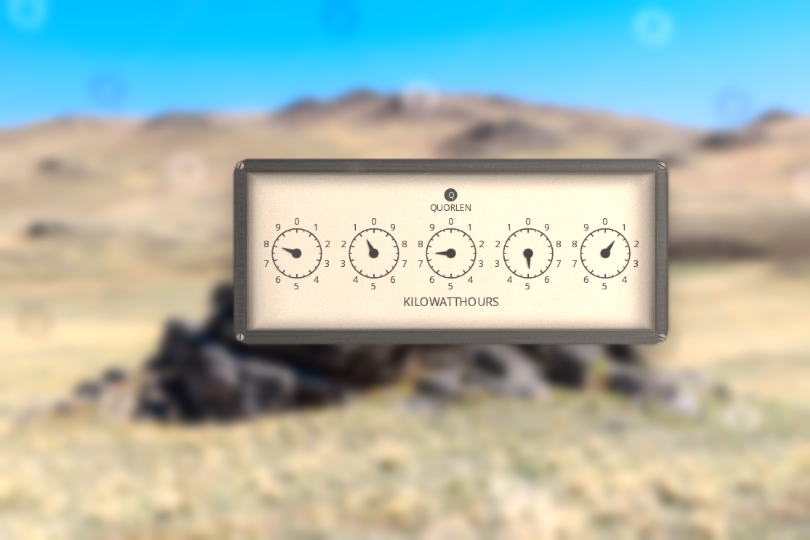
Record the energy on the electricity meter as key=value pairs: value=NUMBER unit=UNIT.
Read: value=80751 unit=kWh
